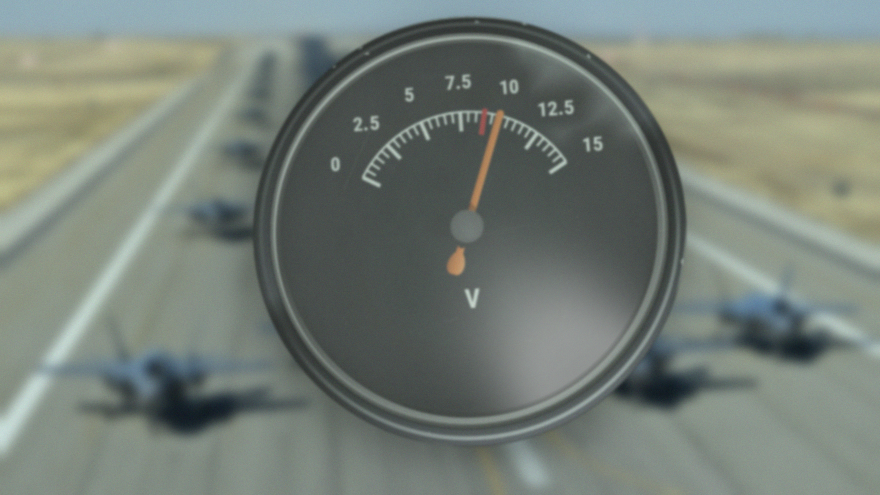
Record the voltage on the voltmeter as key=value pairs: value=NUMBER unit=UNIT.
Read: value=10 unit=V
